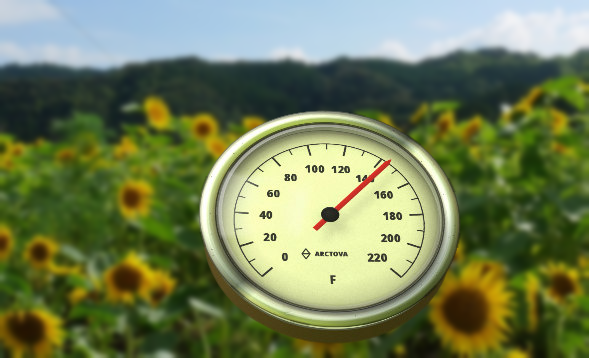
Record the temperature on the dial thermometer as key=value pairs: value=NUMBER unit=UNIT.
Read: value=145 unit=°F
